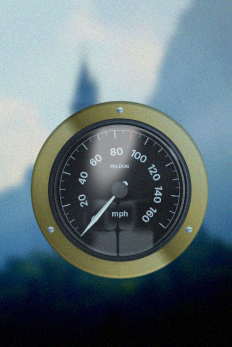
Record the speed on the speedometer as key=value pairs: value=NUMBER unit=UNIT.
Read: value=0 unit=mph
